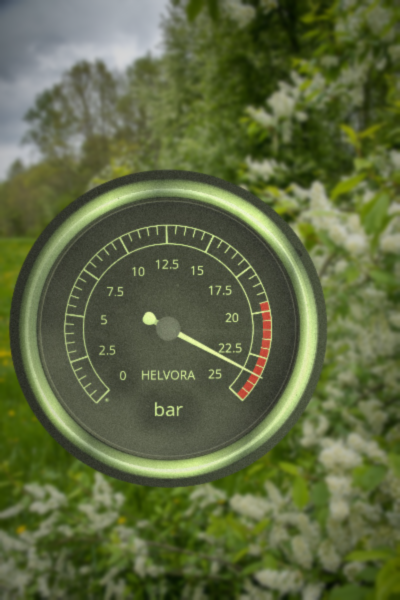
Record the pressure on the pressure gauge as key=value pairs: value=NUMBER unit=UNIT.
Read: value=23.5 unit=bar
